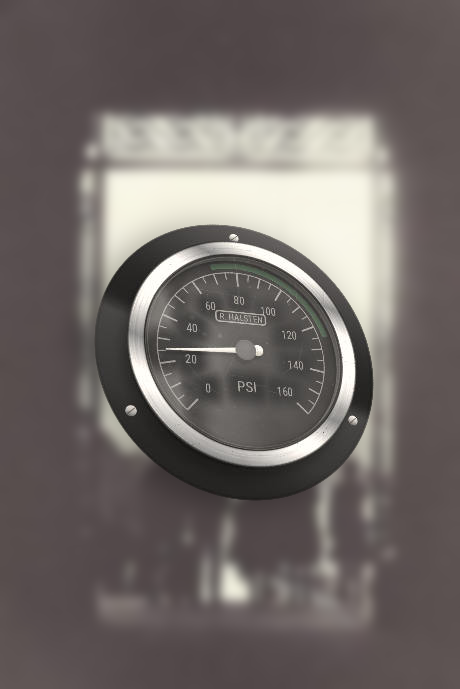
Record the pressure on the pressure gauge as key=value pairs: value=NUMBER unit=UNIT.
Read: value=25 unit=psi
